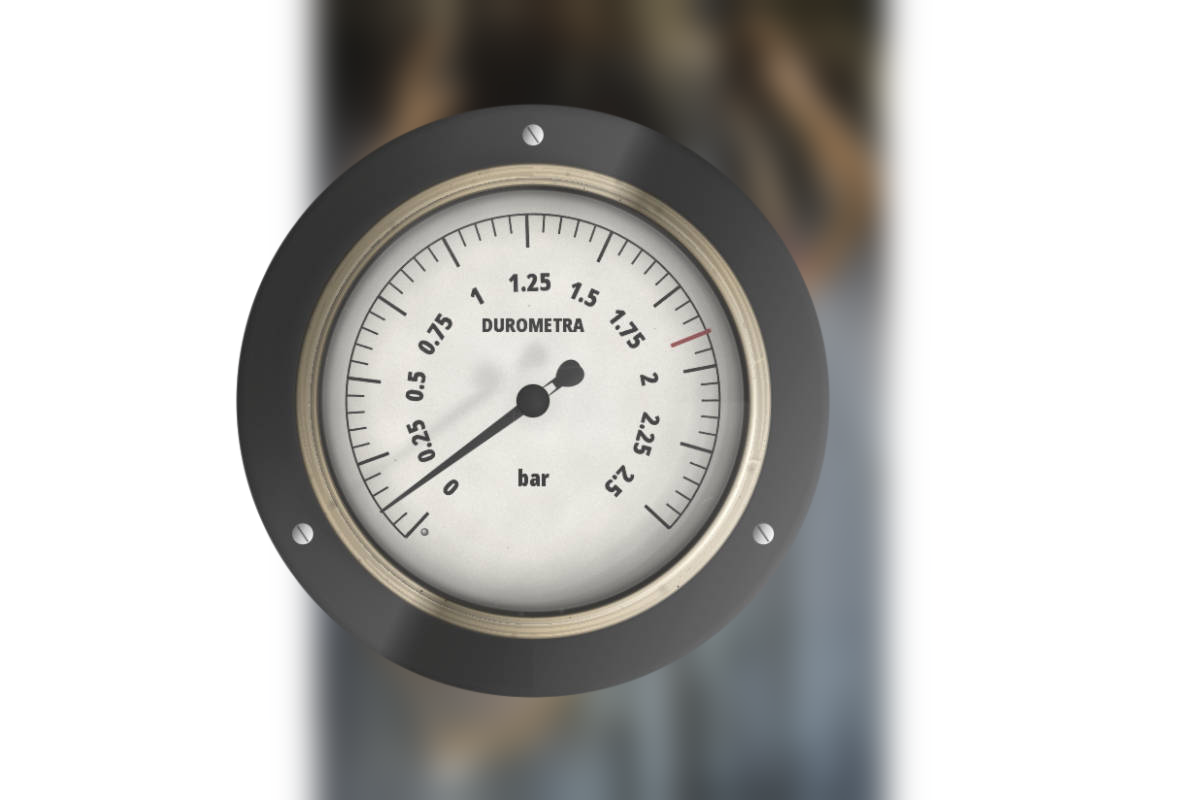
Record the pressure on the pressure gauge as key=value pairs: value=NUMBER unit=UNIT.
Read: value=0.1 unit=bar
